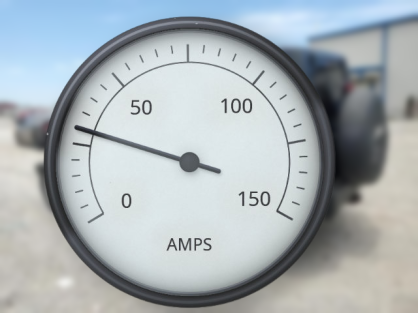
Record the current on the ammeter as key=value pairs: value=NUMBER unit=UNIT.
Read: value=30 unit=A
